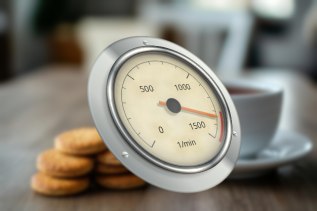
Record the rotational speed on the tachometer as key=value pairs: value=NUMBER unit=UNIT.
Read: value=1350 unit=rpm
